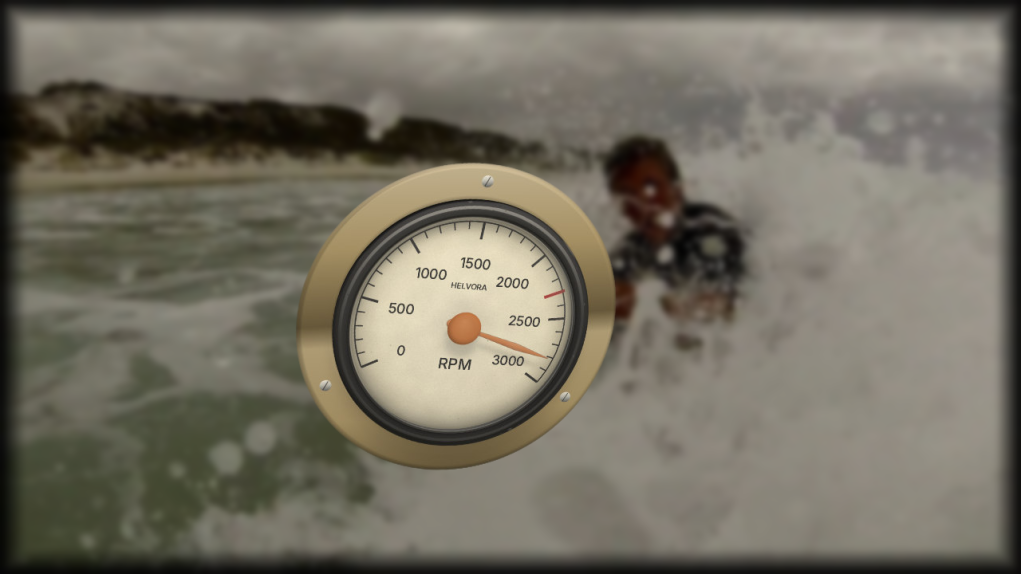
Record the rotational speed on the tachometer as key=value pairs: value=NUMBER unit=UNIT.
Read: value=2800 unit=rpm
